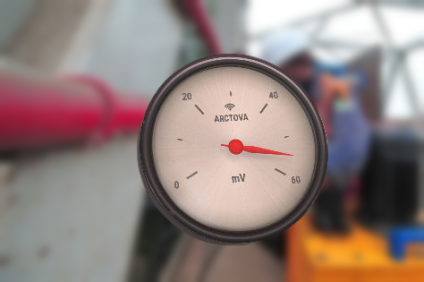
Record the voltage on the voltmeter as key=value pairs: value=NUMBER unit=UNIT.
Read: value=55 unit=mV
